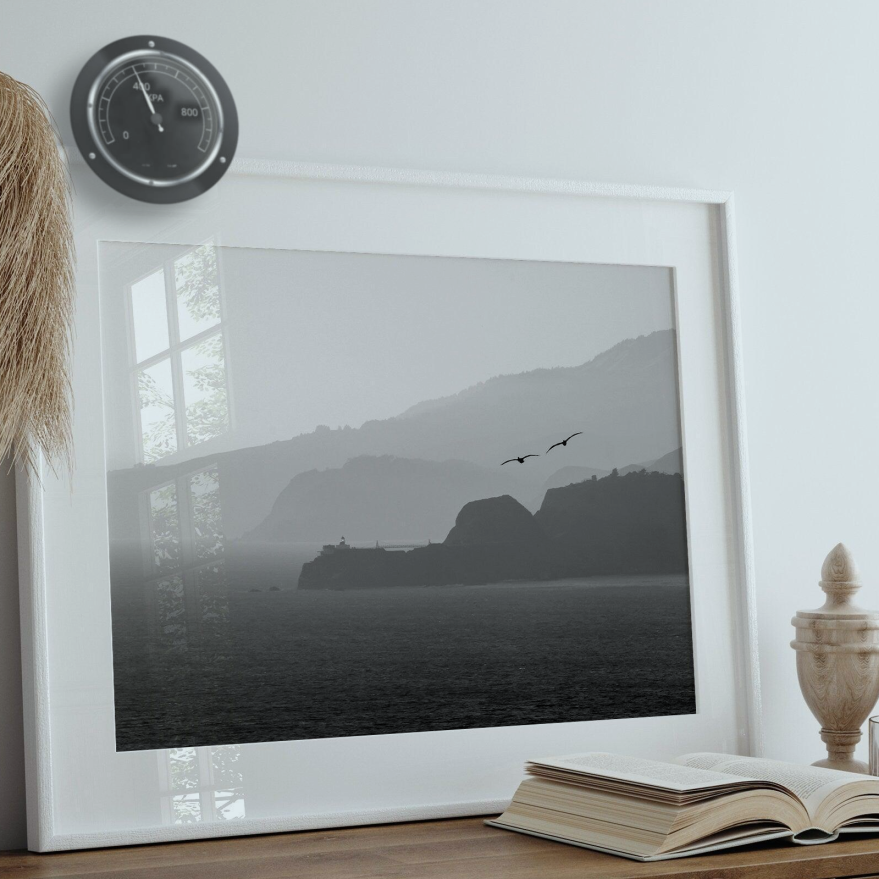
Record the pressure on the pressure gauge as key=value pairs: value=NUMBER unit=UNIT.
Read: value=400 unit=kPa
